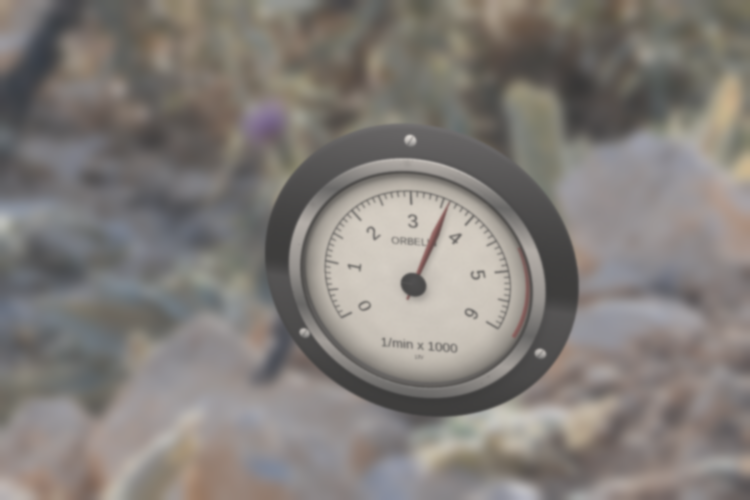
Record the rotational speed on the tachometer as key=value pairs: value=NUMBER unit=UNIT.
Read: value=3600 unit=rpm
